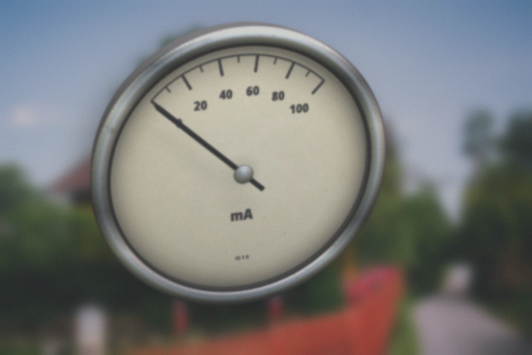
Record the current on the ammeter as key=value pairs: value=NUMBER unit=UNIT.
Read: value=0 unit=mA
